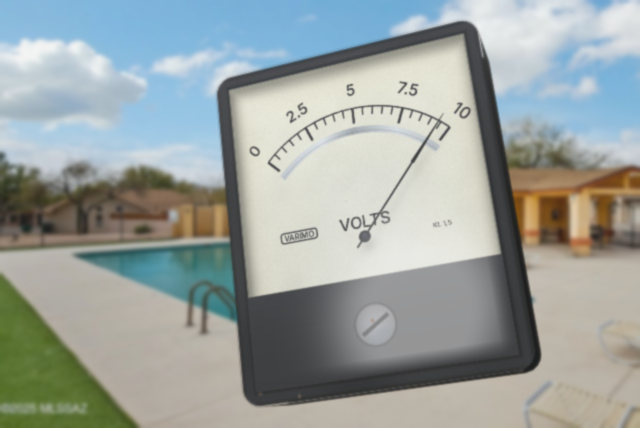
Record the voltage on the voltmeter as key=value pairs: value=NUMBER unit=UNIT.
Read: value=9.5 unit=V
